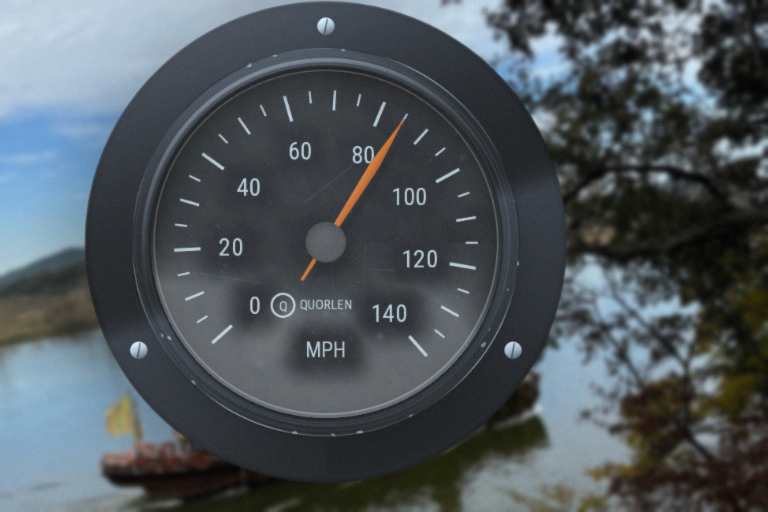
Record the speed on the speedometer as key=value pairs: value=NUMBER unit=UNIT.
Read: value=85 unit=mph
